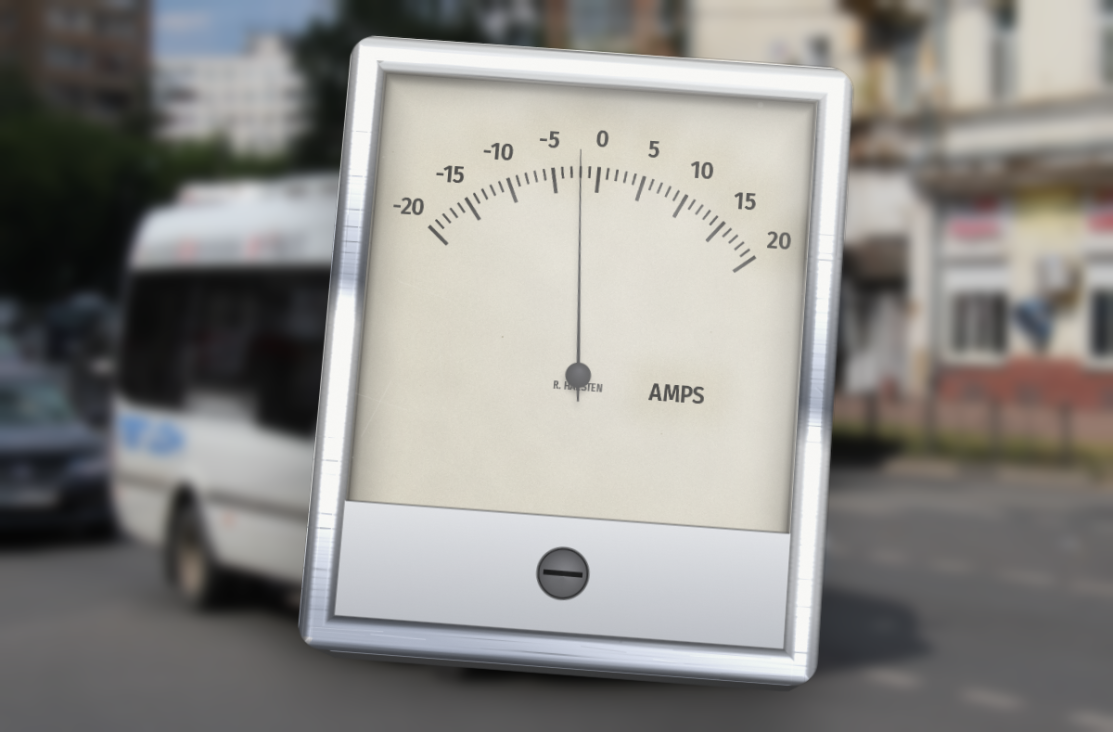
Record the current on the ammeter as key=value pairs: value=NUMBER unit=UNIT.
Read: value=-2 unit=A
